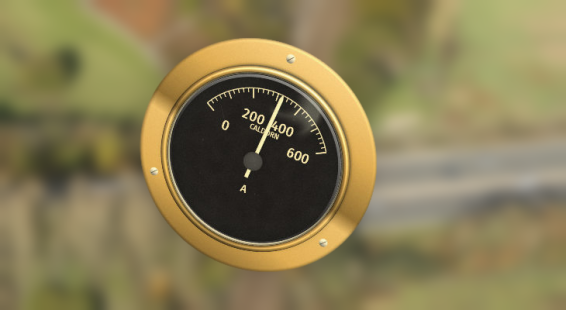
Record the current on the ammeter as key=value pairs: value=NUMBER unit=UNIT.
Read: value=320 unit=A
